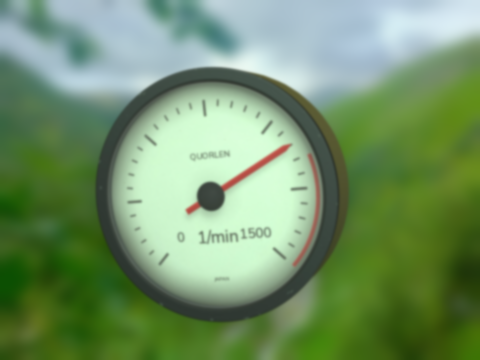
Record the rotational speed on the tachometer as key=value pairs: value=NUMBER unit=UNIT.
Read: value=1100 unit=rpm
